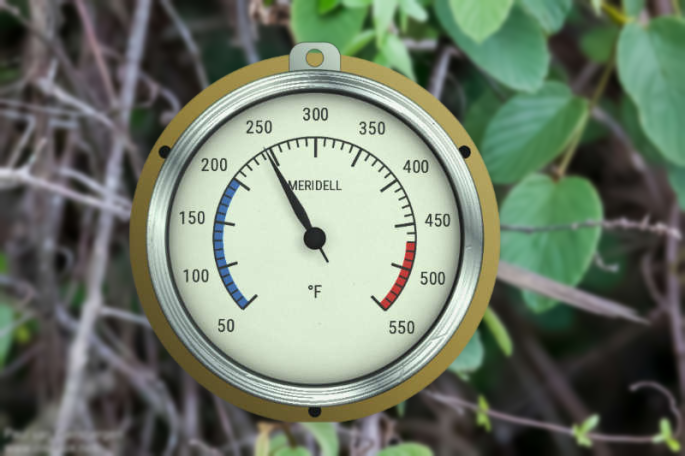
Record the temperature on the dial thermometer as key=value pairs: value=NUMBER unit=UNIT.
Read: value=245 unit=°F
